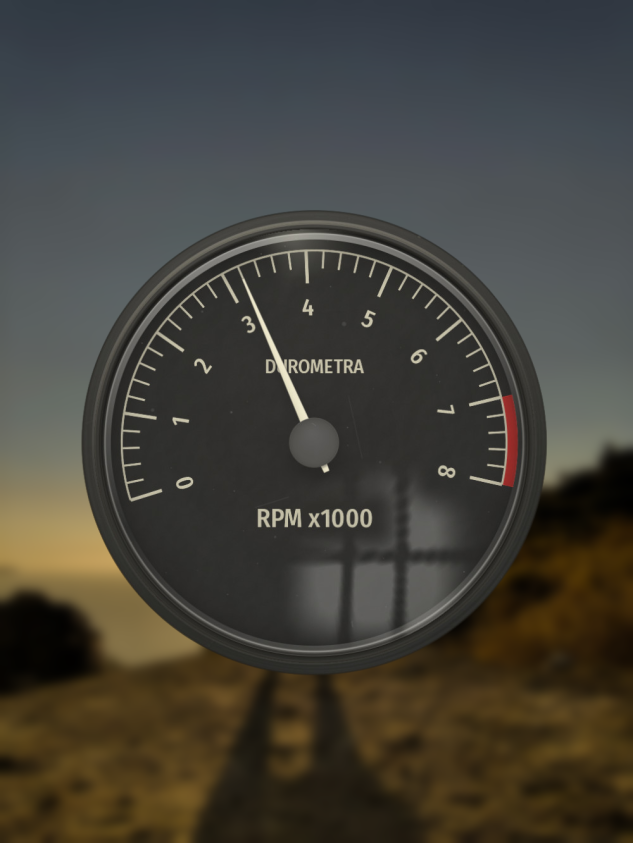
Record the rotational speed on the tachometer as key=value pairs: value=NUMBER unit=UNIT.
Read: value=3200 unit=rpm
